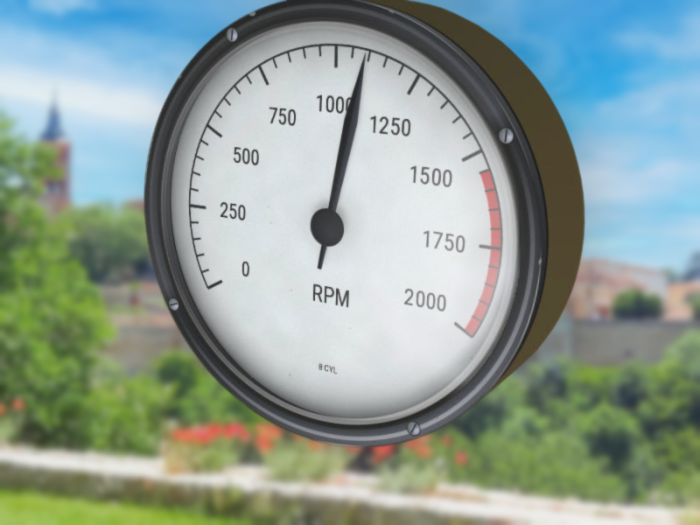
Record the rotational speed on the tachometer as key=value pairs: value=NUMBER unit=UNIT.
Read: value=1100 unit=rpm
